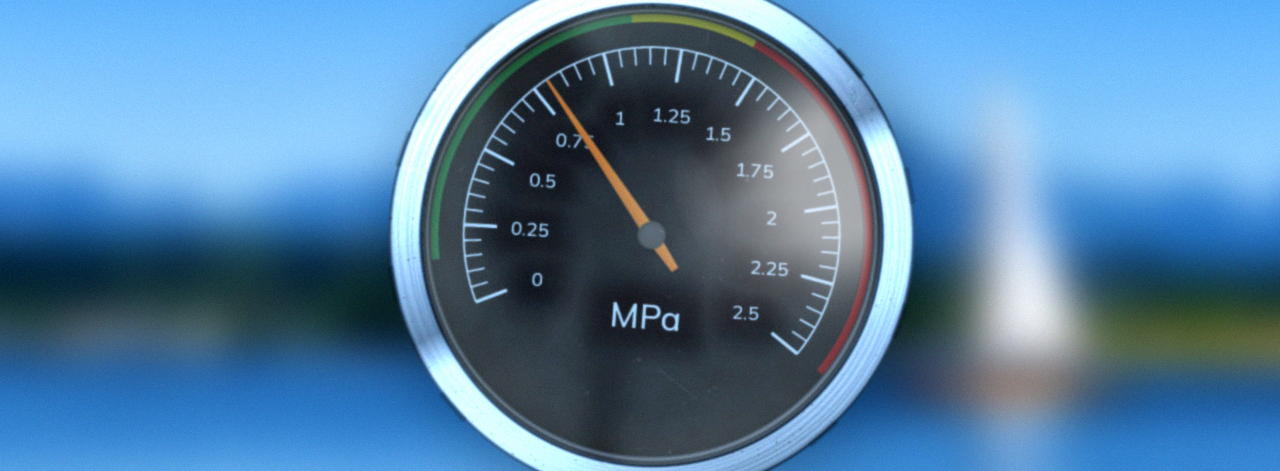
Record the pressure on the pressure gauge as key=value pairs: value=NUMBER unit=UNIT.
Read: value=0.8 unit=MPa
